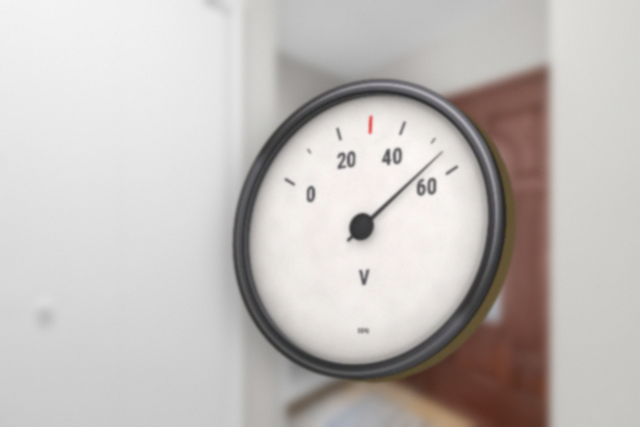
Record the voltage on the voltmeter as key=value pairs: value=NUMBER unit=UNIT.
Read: value=55 unit=V
